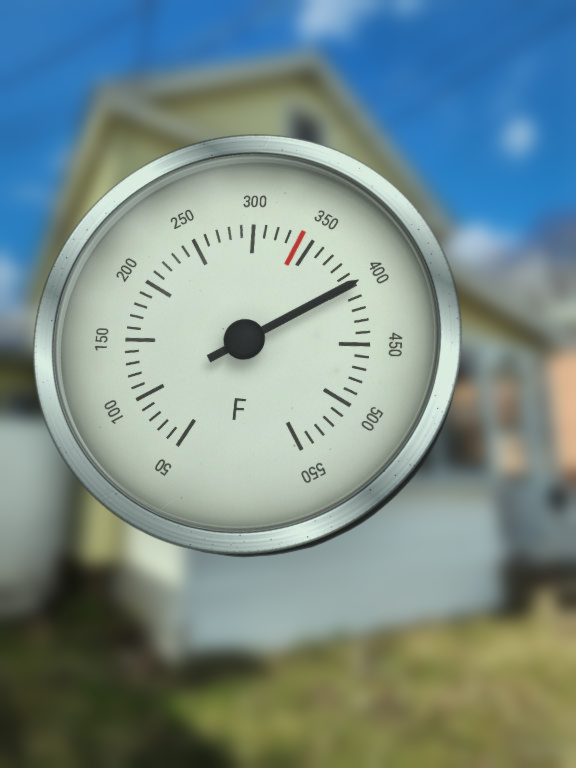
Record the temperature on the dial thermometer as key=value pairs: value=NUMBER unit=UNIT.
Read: value=400 unit=°F
